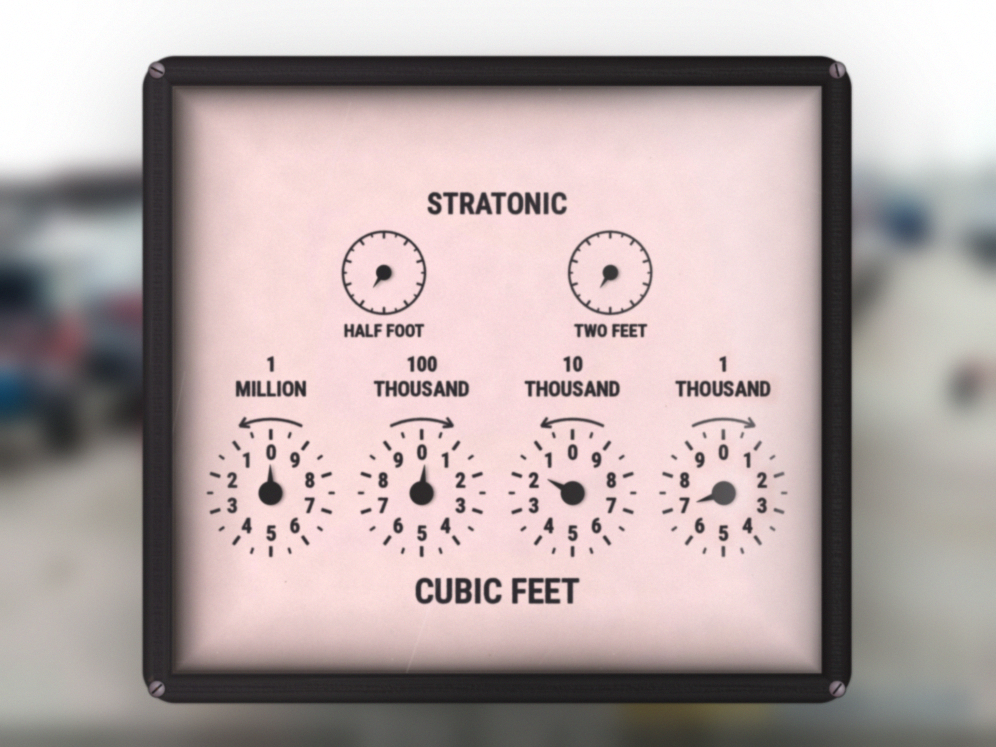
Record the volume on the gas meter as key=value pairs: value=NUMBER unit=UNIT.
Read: value=1700 unit=ft³
